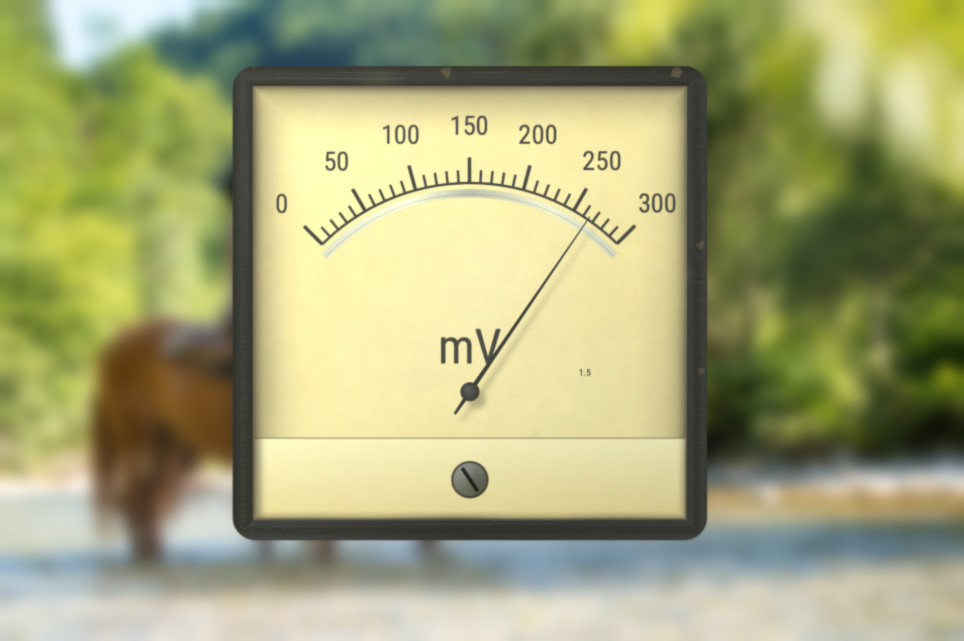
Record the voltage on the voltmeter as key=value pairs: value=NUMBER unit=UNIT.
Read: value=265 unit=mV
